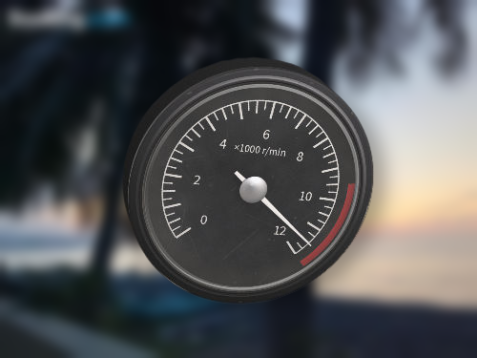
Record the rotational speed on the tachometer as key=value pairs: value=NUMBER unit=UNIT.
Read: value=11500 unit=rpm
